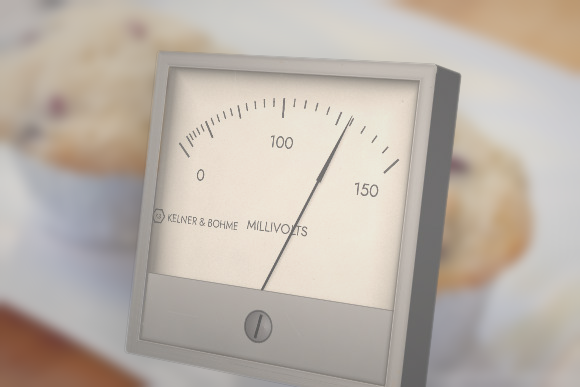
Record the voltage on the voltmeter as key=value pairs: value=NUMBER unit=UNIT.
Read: value=130 unit=mV
